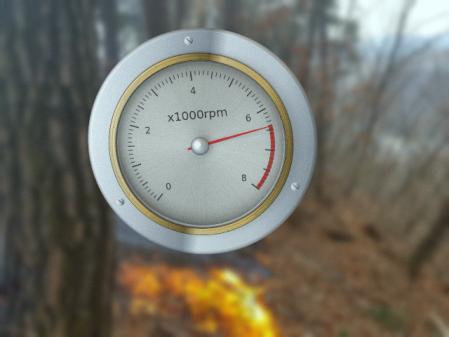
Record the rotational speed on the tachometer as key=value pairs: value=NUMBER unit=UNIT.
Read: value=6400 unit=rpm
